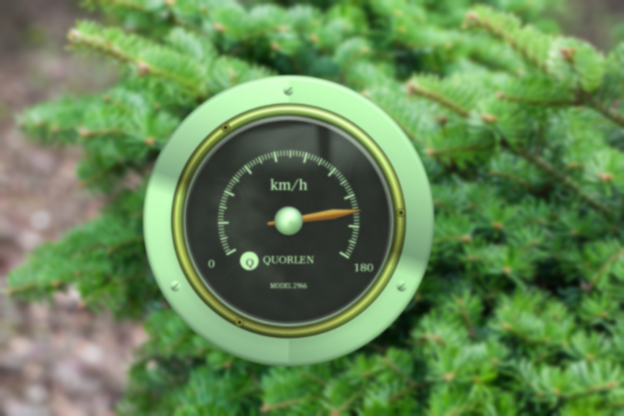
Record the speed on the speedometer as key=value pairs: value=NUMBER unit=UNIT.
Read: value=150 unit=km/h
